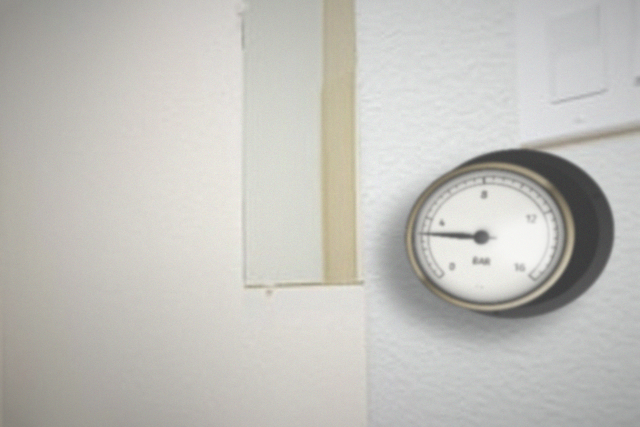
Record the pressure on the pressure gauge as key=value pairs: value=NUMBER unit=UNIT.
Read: value=3 unit=bar
